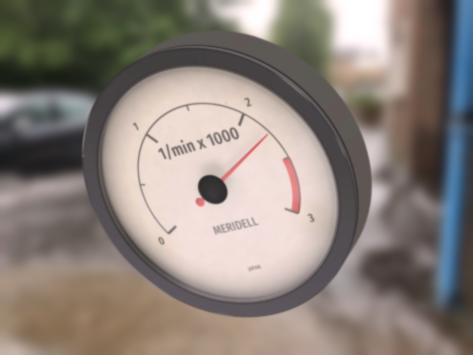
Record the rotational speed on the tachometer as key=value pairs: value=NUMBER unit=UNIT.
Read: value=2250 unit=rpm
